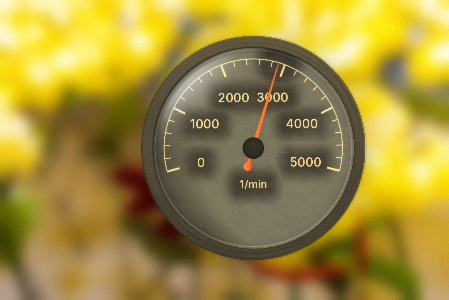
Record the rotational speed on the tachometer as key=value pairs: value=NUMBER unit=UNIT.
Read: value=2900 unit=rpm
